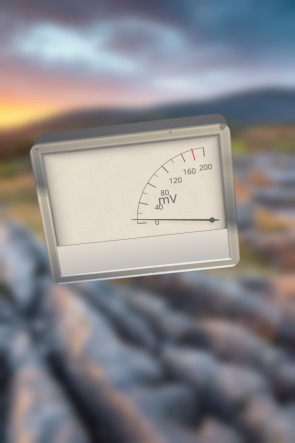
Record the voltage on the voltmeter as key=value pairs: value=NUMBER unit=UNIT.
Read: value=10 unit=mV
